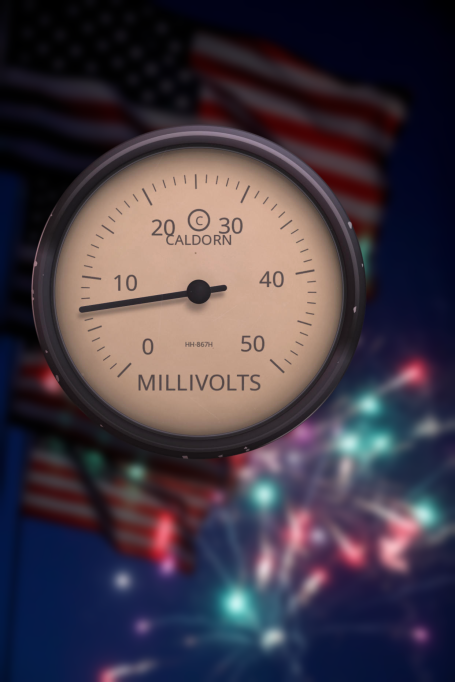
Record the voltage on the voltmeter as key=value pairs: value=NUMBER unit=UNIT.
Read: value=7 unit=mV
